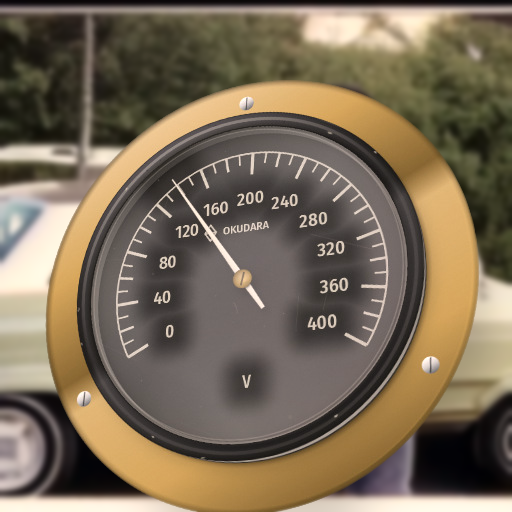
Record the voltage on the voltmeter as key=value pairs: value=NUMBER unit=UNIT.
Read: value=140 unit=V
